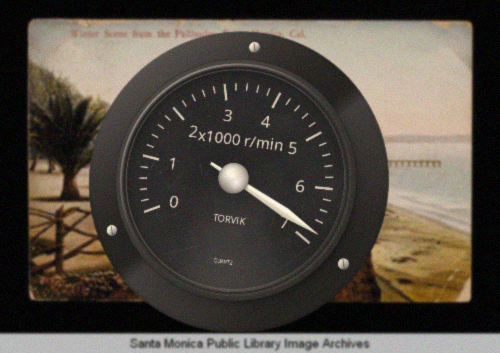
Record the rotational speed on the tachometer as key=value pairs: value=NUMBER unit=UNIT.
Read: value=6800 unit=rpm
